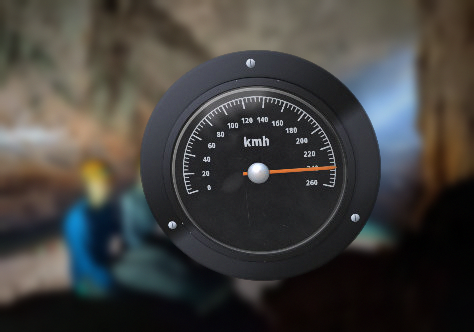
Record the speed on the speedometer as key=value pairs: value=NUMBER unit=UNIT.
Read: value=240 unit=km/h
